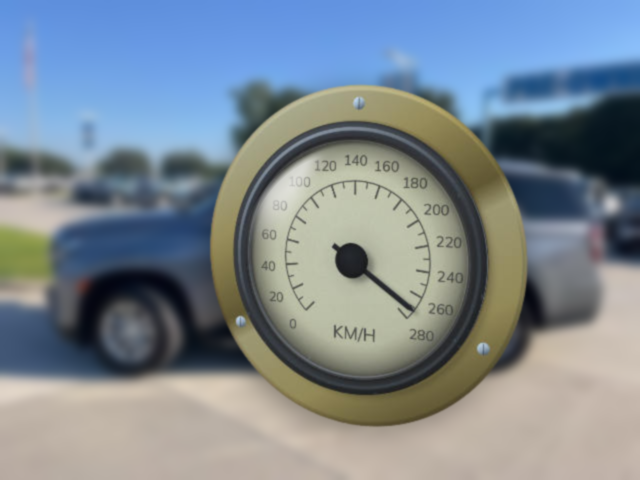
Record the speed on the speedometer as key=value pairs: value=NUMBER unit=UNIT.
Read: value=270 unit=km/h
